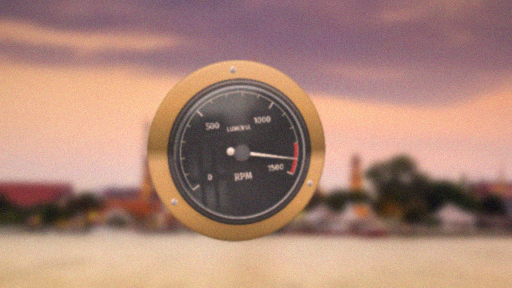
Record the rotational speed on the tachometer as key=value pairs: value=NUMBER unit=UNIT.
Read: value=1400 unit=rpm
